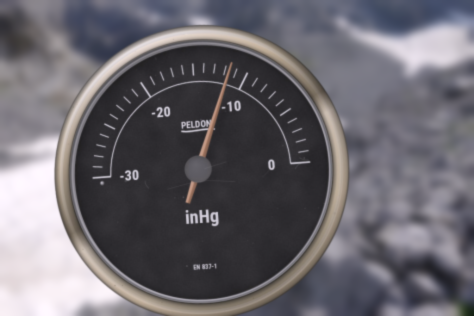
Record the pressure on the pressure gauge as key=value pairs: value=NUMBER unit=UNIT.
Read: value=-11.5 unit=inHg
